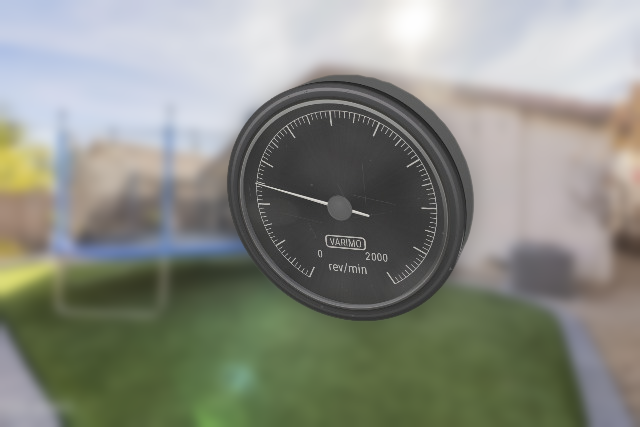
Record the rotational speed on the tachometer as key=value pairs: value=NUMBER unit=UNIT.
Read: value=500 unit=rpm
